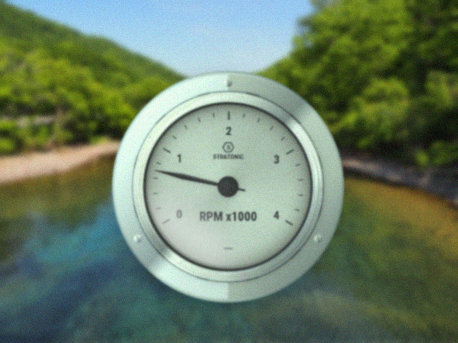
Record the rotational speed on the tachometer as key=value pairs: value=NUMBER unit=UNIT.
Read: value=700 unit=rpm
